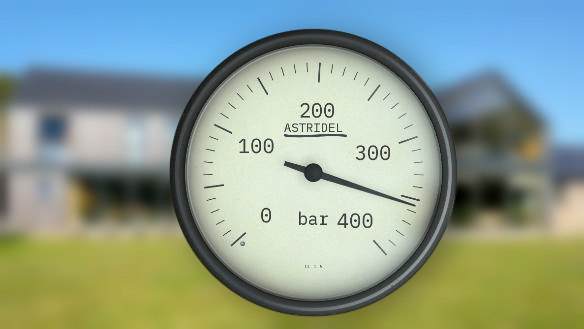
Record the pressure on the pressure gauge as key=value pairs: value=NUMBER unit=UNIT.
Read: value=355 unit=bar
